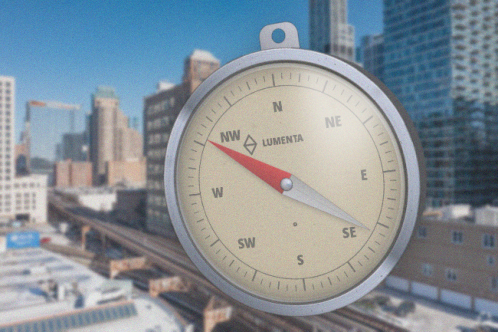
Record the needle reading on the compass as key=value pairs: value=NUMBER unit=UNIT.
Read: value=305 unit=°
